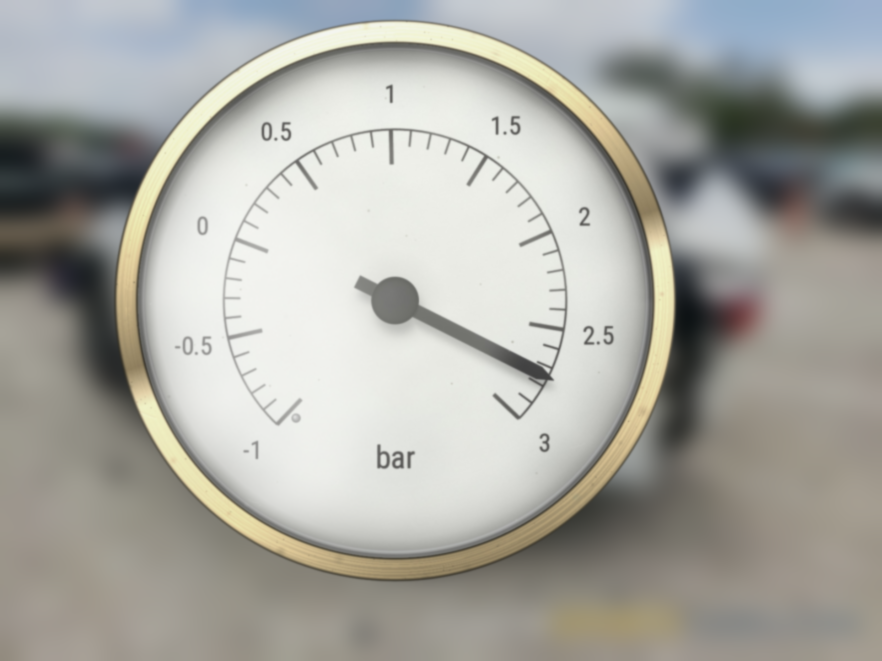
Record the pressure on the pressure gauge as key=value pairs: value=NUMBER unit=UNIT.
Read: value=2.75 unit=bar
